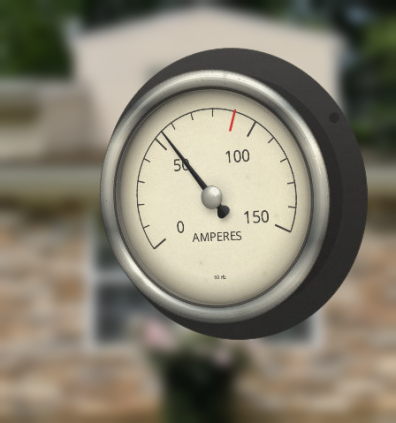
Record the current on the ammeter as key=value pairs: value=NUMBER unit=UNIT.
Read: value=55 unit=A
